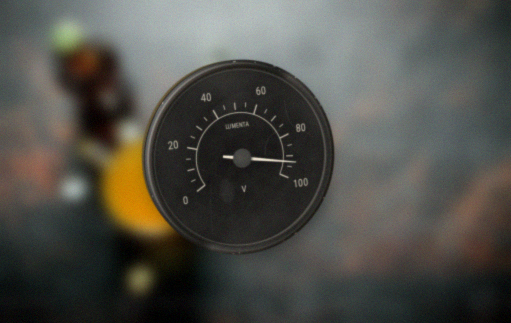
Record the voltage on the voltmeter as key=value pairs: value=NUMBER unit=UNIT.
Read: value=92.5 unit=V
